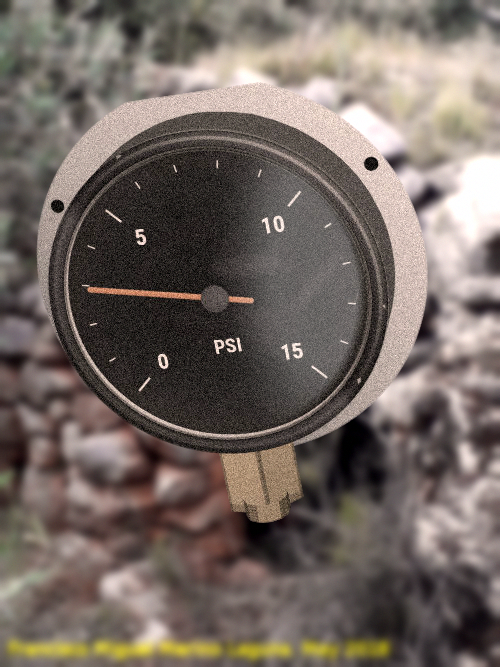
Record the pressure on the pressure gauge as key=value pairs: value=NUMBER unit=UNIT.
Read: value=3 unit=psi
